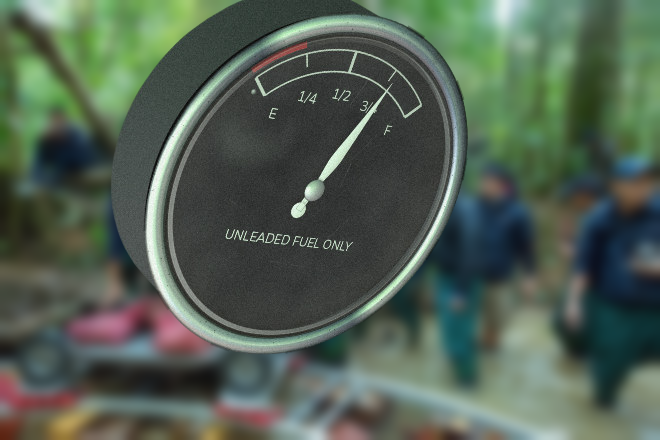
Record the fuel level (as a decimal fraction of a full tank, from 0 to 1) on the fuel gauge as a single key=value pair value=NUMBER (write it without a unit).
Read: value=0.75
